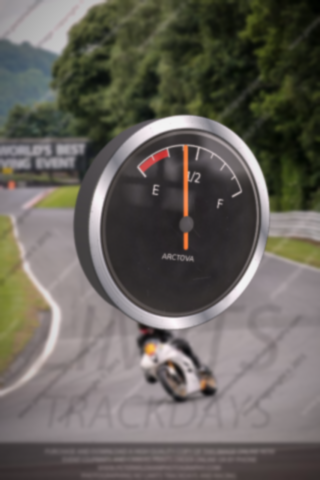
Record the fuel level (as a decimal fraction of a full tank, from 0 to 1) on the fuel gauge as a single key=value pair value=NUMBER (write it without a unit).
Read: value=0.375
